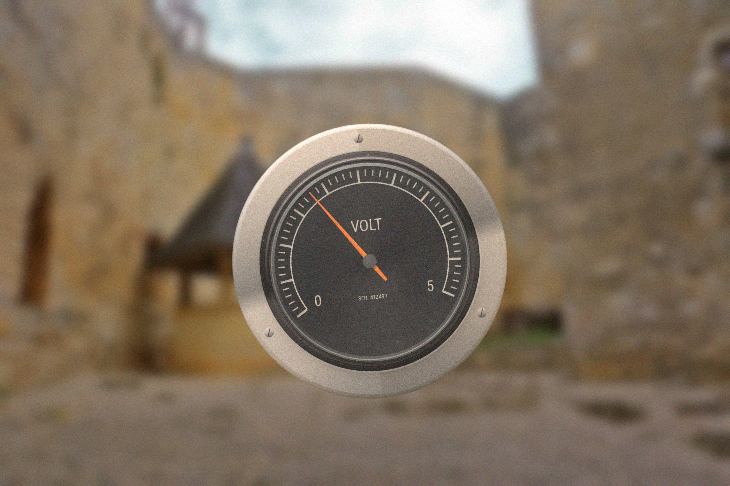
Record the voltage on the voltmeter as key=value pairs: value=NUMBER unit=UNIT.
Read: value=1.8 unit=V
